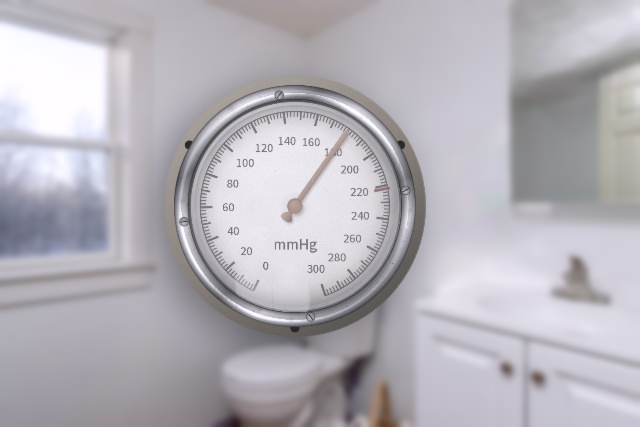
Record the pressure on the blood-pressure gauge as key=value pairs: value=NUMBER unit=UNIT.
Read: value=180 unit=mmHg
